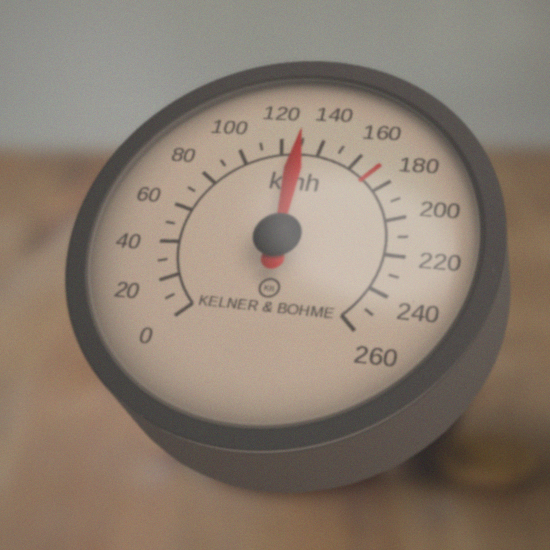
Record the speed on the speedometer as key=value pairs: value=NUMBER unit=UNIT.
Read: value=130 unit=km/h
